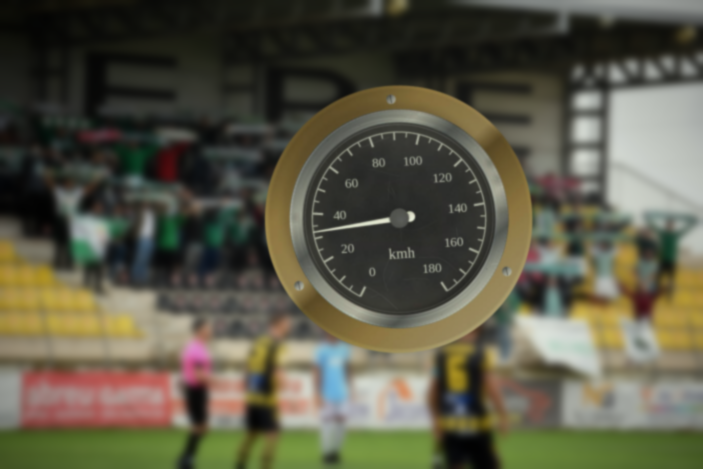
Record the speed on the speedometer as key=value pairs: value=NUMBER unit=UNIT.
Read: value=32.5 unit=km/h
